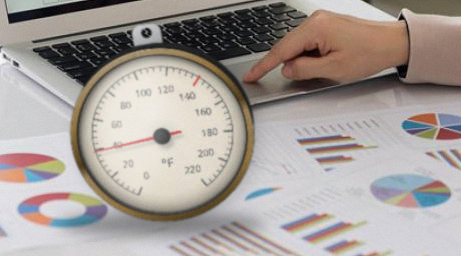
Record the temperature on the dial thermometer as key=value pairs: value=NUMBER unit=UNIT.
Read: value=40 unit=°F
